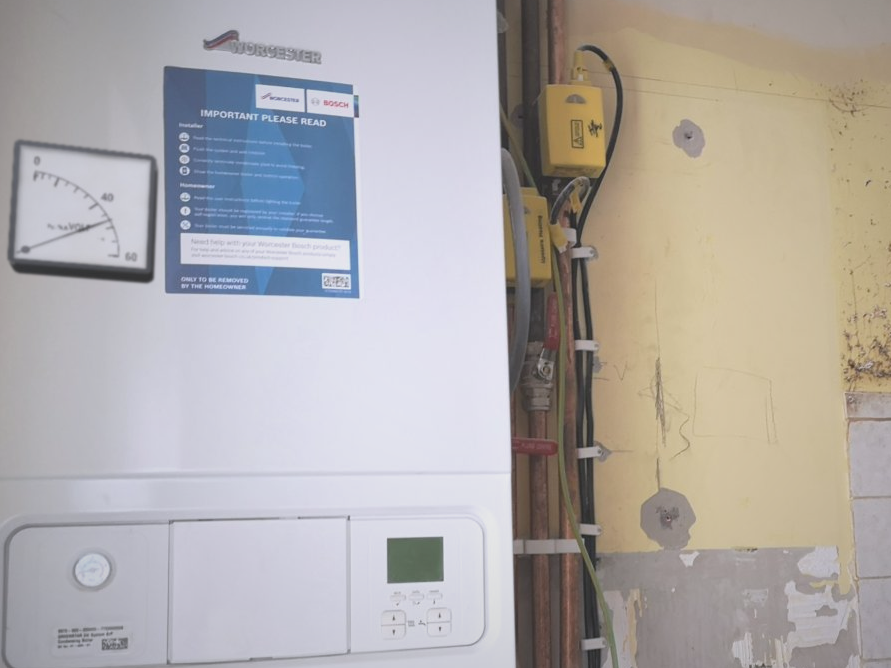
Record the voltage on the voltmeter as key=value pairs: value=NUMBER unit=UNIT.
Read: value=47.5 unit=V
